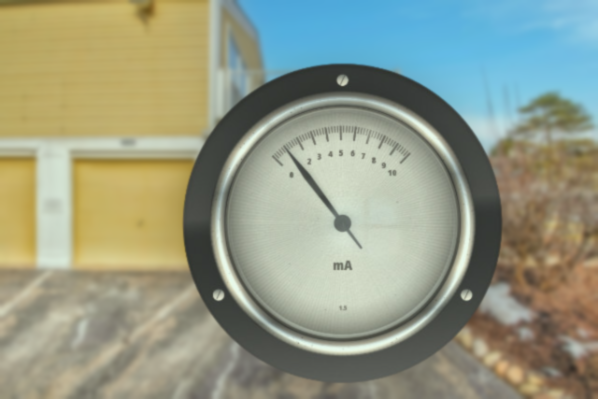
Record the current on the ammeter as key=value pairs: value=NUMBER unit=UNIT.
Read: value=1 unit=mA
